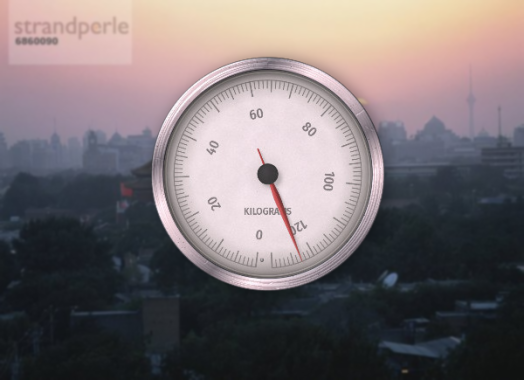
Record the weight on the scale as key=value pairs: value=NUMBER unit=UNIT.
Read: value=123 unit=kg
